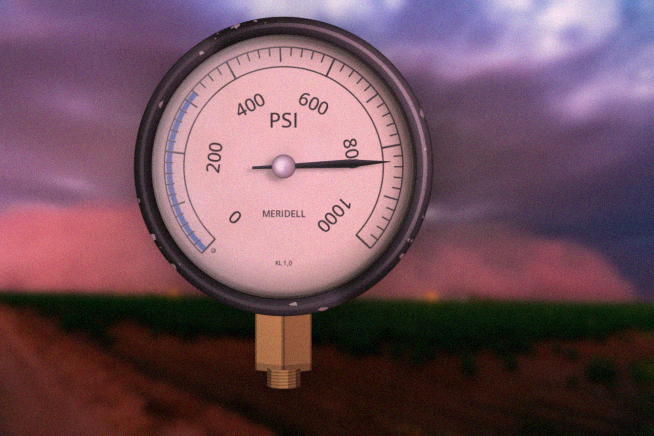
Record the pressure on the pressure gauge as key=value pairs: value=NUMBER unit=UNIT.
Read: value=830 unit=psi
